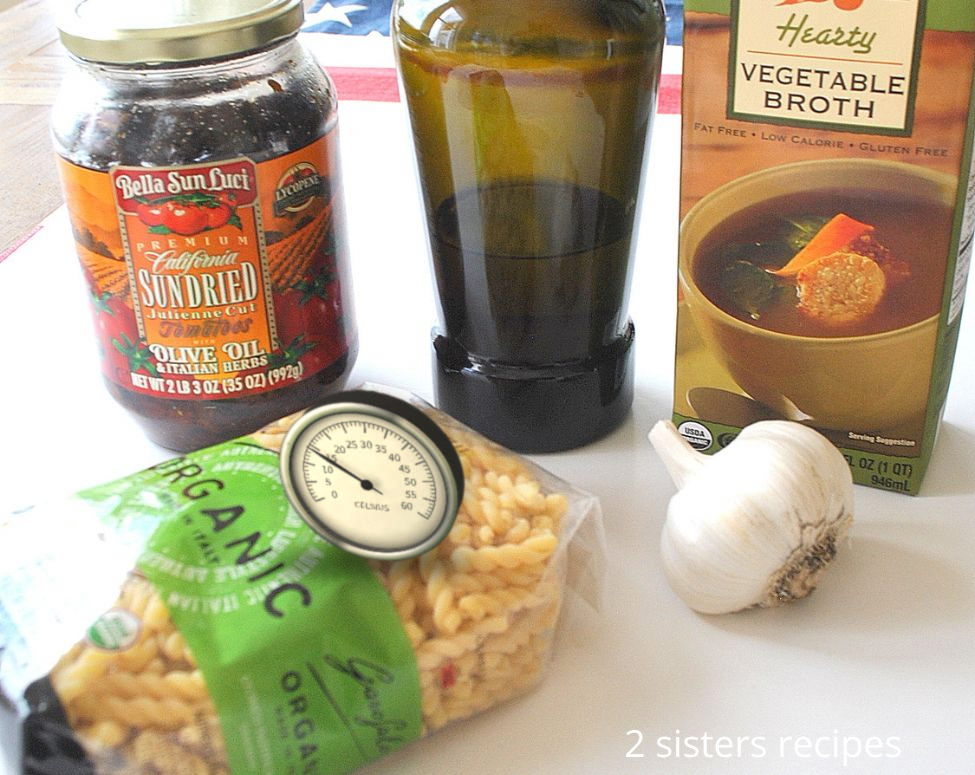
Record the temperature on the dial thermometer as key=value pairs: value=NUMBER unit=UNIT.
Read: value=15 unit=°C
